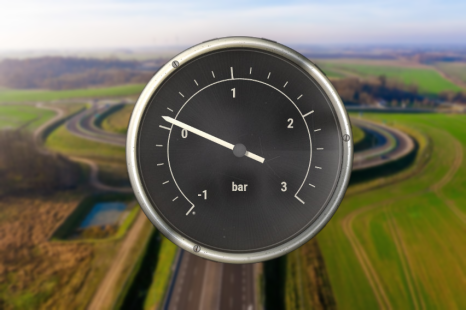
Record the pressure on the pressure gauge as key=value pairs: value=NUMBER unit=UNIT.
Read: value=0.1 unit=bar
